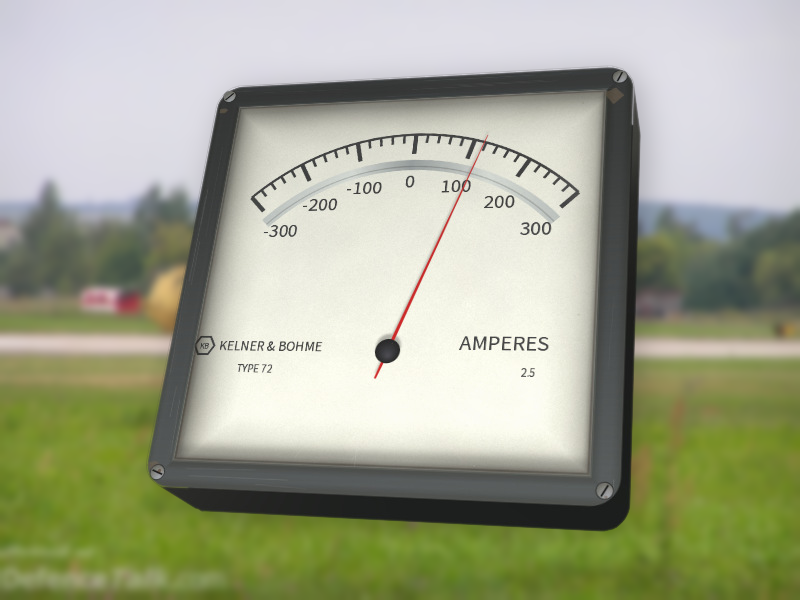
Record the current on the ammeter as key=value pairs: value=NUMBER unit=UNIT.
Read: value=120 unit=A
